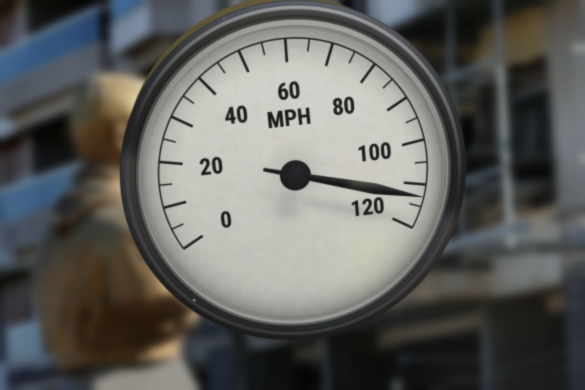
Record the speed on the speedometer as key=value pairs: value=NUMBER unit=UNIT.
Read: value=112.5 unit=mph
